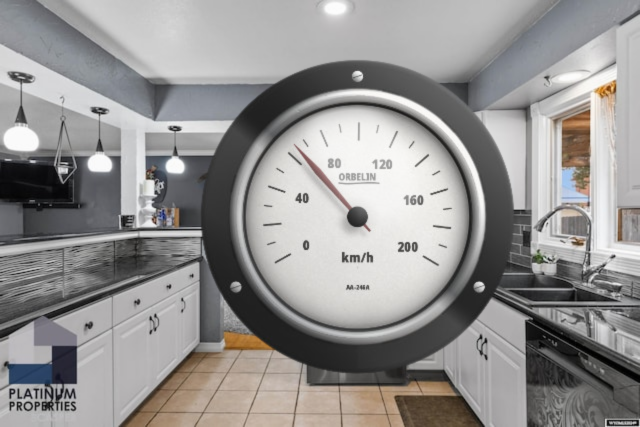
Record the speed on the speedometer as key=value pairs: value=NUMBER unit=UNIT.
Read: value=65 unit=km/h
